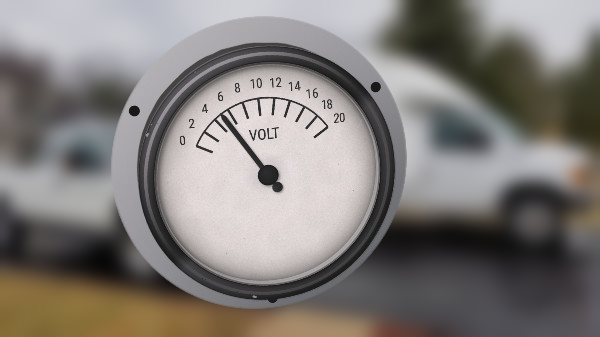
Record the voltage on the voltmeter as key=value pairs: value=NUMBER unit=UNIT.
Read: value=5 unit=V
